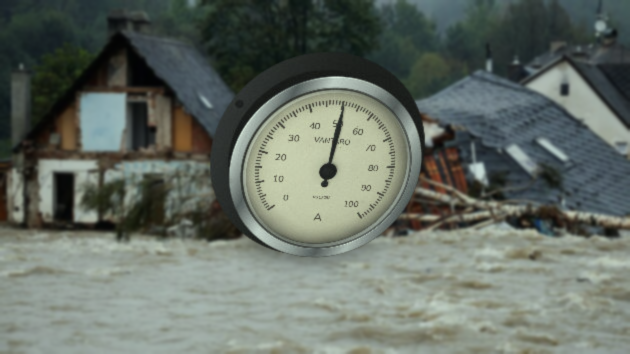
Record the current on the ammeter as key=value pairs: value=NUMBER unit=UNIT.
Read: value=50 unit=A
